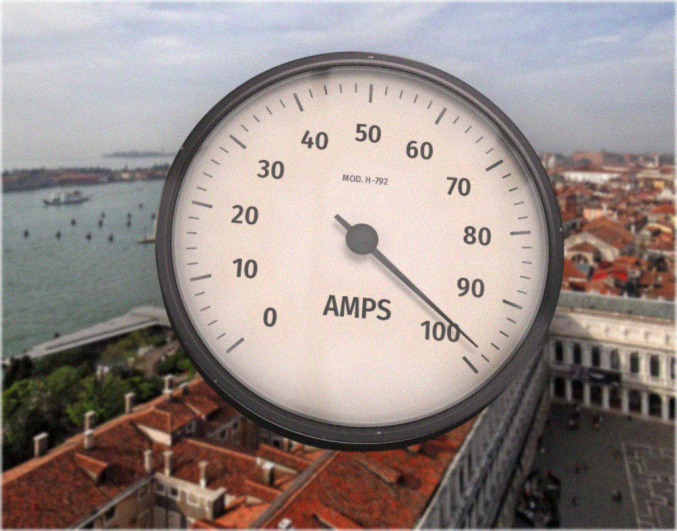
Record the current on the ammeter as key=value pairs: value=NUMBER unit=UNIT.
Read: value=98 unit=A
